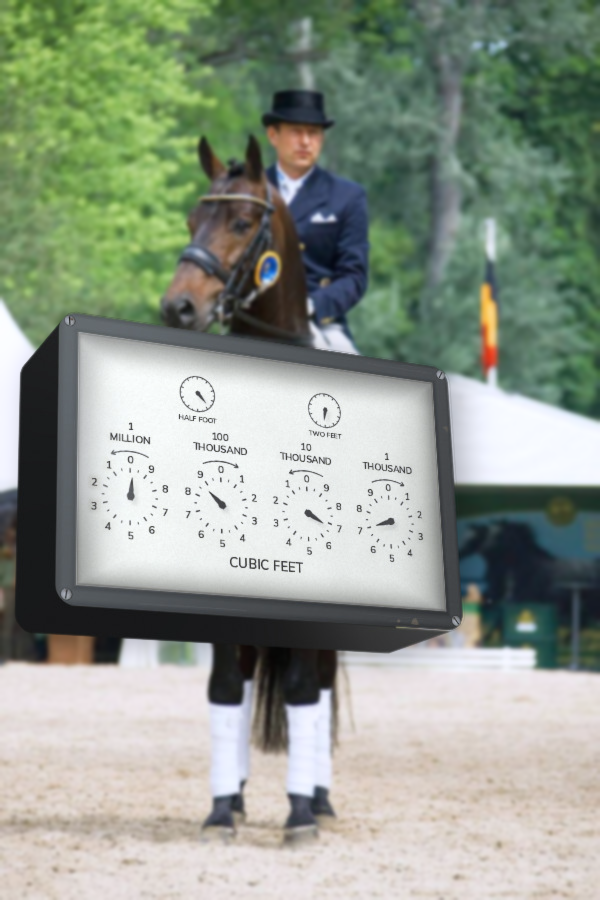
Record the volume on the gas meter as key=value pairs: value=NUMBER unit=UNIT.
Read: value=986700 unit=ft³
